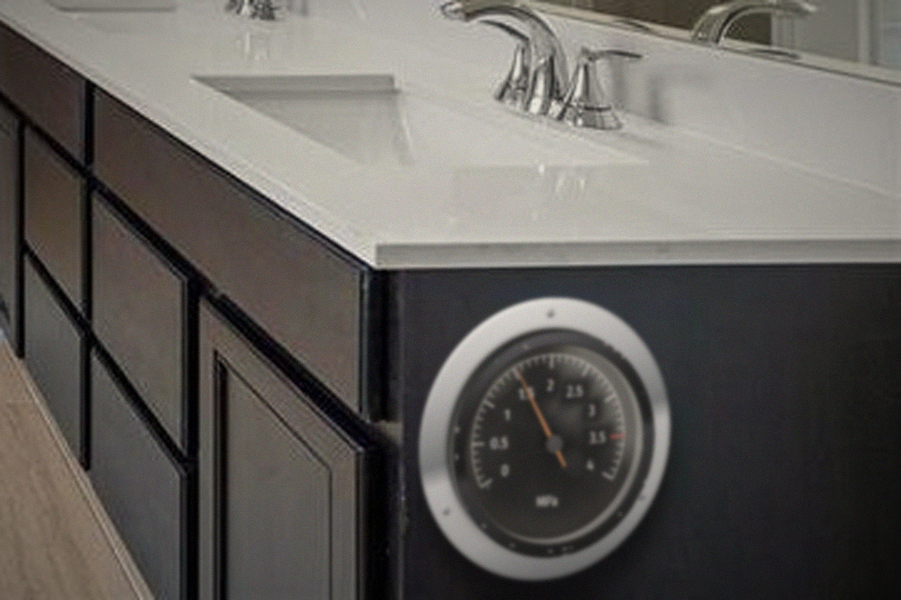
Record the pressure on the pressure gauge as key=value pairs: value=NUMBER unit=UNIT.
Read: value=1.5 unit=MPa
